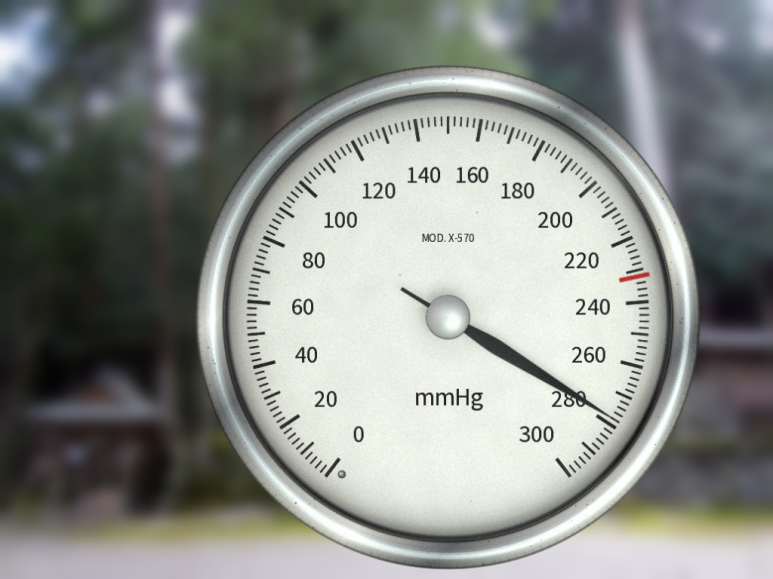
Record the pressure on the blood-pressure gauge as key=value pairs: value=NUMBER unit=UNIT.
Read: value=278 unit=mmHg
